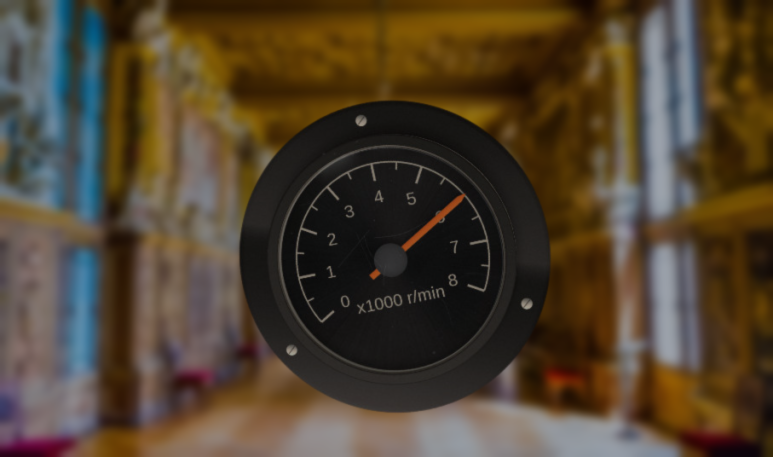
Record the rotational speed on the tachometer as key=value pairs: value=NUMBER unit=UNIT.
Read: value=6000 unit=rpm
